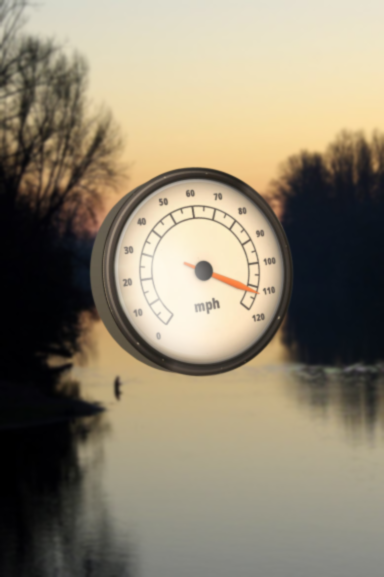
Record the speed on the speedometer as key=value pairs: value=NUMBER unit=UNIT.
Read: value=112.5 unit=mph
